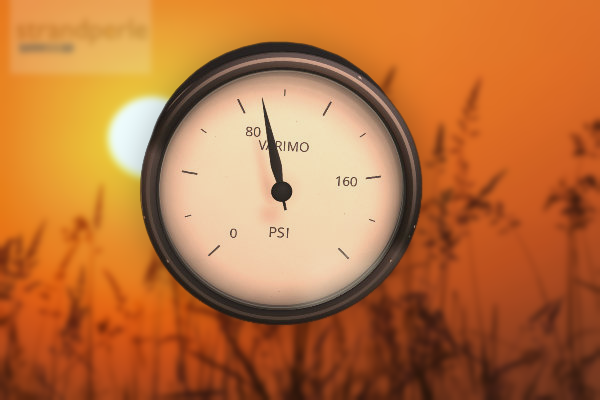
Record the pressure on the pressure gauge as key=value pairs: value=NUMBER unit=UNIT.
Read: value=90 unit=psi
